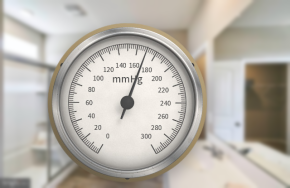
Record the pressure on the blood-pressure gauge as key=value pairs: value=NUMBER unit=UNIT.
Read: value=170 unit=mmHg
